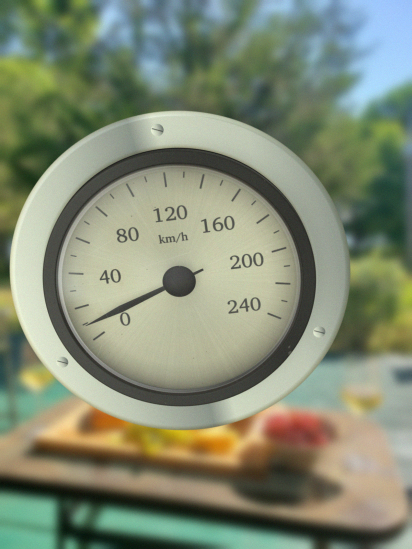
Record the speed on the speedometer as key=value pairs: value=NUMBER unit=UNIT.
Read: value=10 unit=km/h
